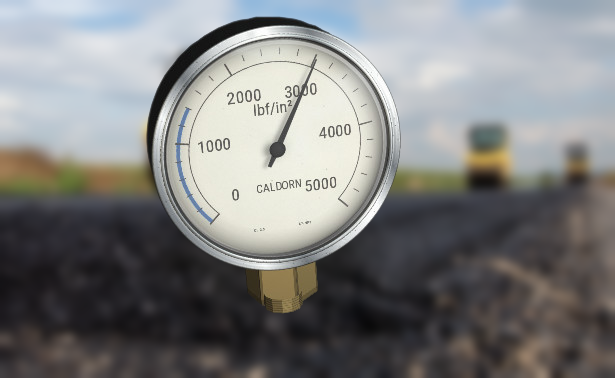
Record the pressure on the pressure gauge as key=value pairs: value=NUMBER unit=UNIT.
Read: value=3000 unit=psi
